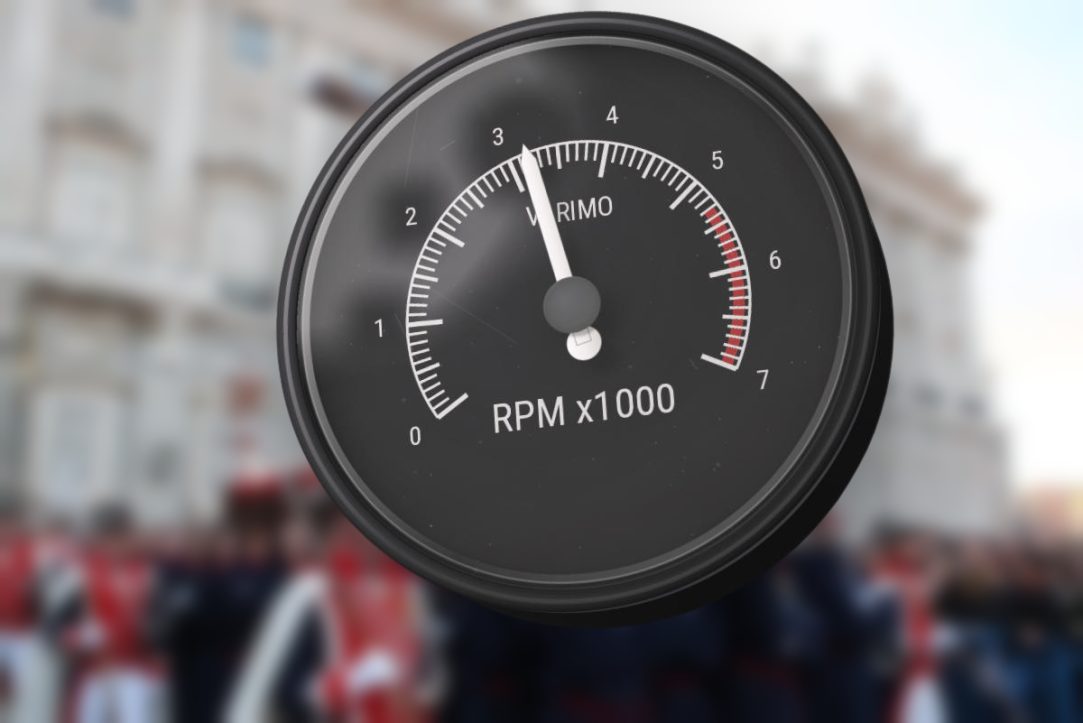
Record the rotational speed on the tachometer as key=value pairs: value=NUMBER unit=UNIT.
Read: value=3200 unit=rpm
